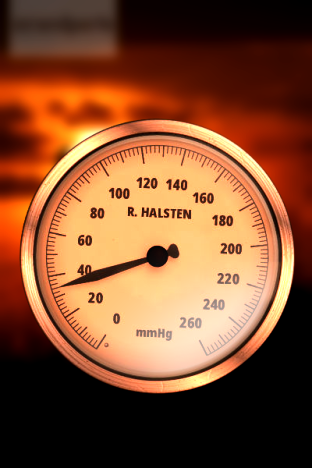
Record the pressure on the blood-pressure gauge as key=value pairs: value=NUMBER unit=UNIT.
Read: value=34 unit=mmHg
